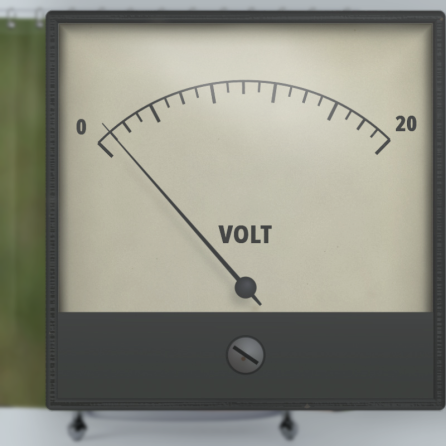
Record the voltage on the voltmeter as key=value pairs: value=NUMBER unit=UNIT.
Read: value=1 unit=V
